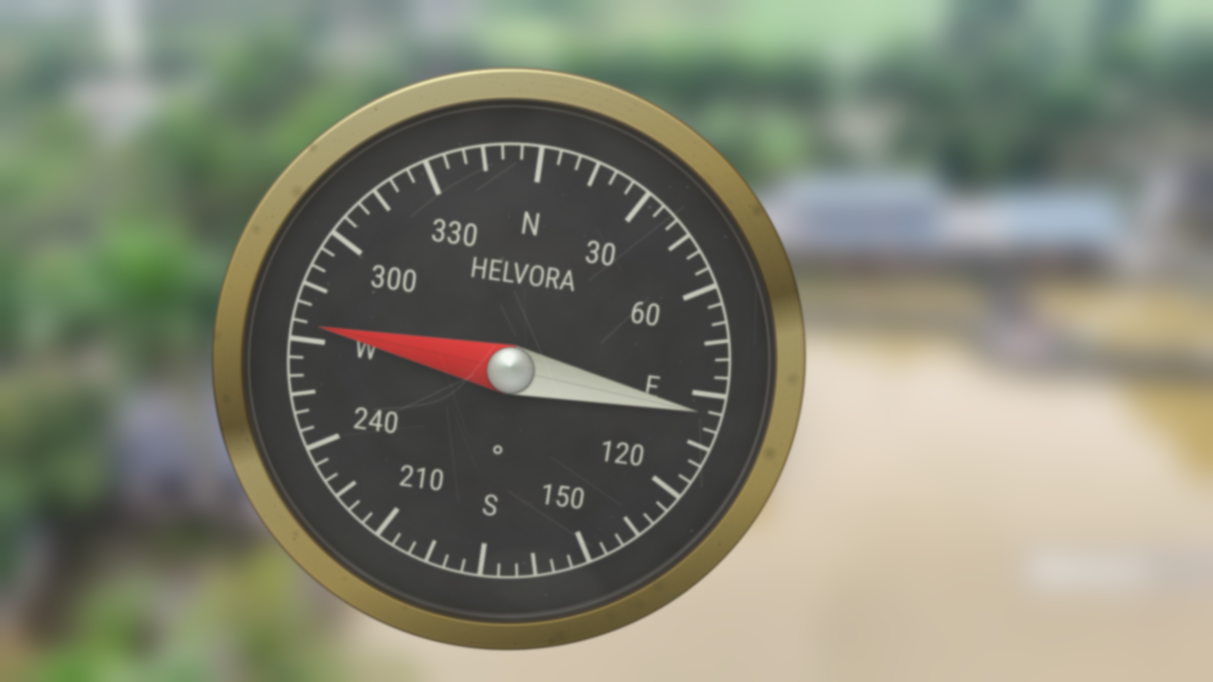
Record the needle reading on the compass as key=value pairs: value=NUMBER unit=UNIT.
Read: value=275 unit=°
